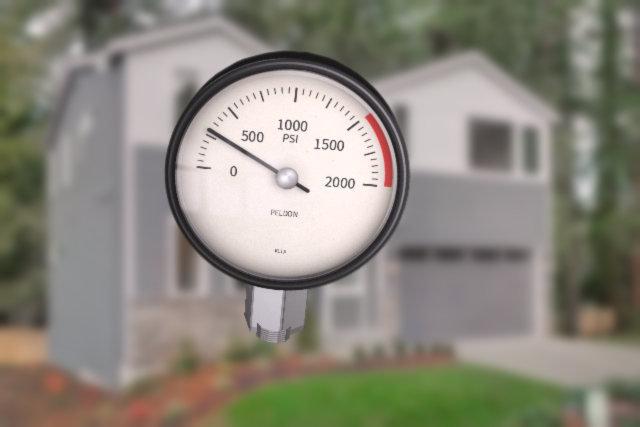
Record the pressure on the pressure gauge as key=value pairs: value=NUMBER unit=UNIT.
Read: value=300 unit=psi
